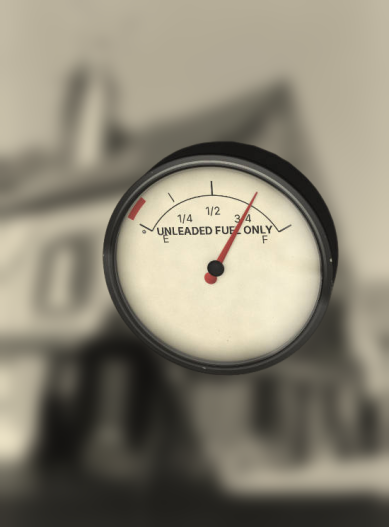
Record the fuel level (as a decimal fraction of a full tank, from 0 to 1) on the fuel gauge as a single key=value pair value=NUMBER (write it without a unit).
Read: value=0.75
